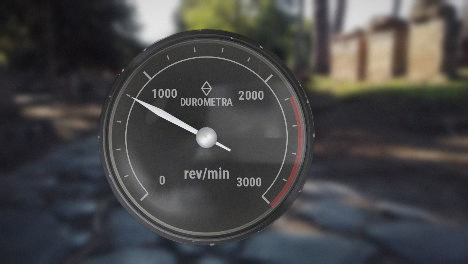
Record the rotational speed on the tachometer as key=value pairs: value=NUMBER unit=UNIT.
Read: value=800 unit=rpm
